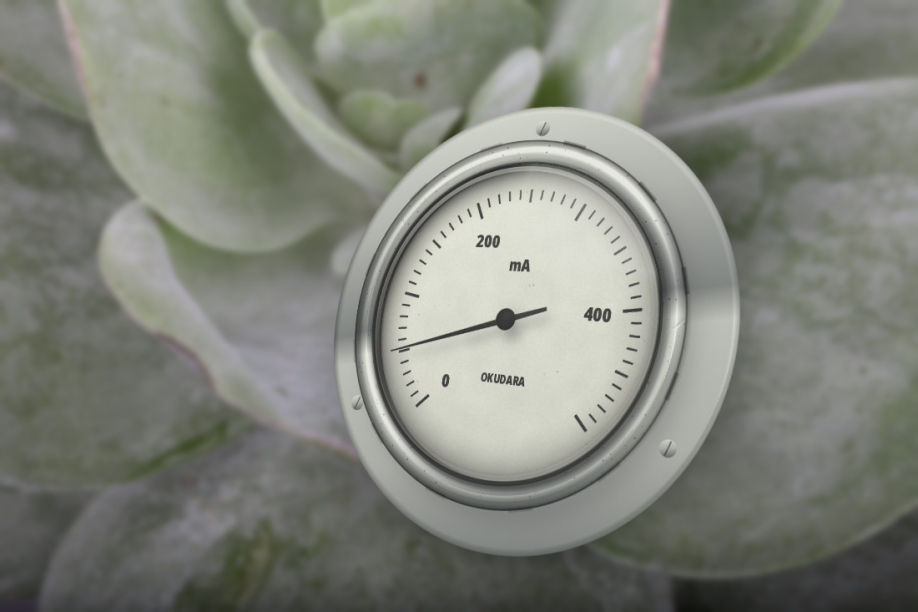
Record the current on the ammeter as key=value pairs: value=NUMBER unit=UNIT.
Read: value=50 unit=mA
